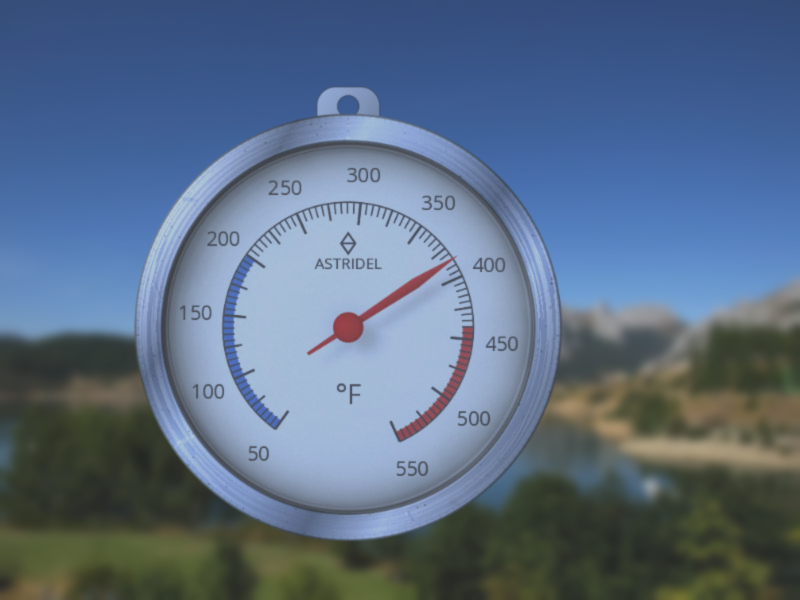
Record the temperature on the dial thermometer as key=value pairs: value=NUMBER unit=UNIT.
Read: value=385 unit=°F
